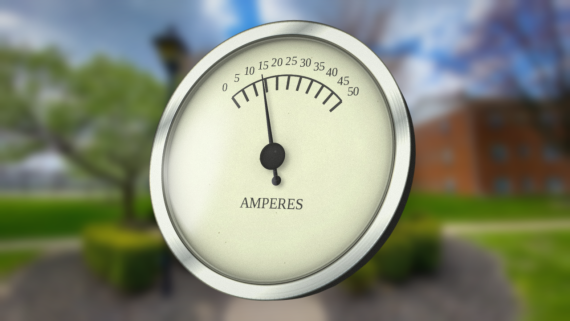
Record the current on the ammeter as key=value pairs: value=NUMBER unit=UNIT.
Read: value=15 unit=A
